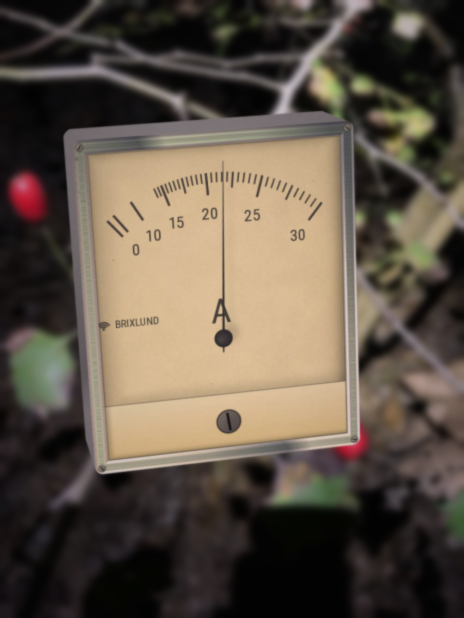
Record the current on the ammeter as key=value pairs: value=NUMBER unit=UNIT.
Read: value=21.5 unit=A
